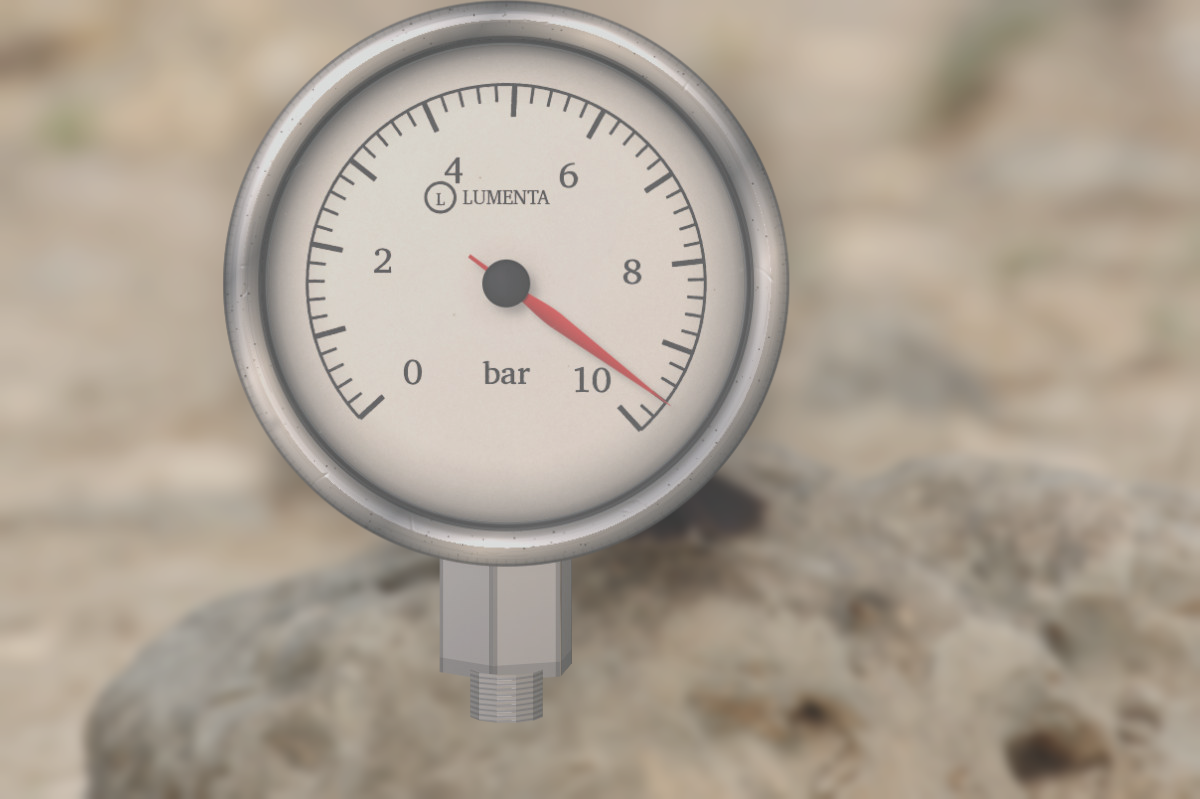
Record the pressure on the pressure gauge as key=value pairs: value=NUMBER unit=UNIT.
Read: value=9.6 unit=bar
